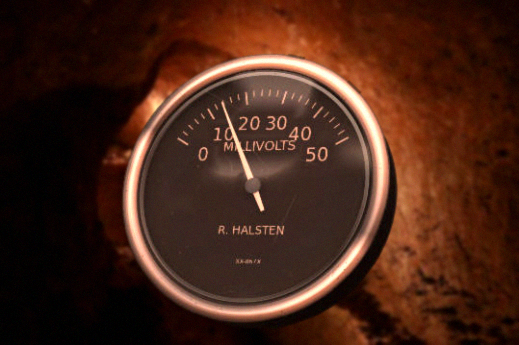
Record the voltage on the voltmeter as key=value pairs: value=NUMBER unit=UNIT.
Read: value=14 unit=mV
